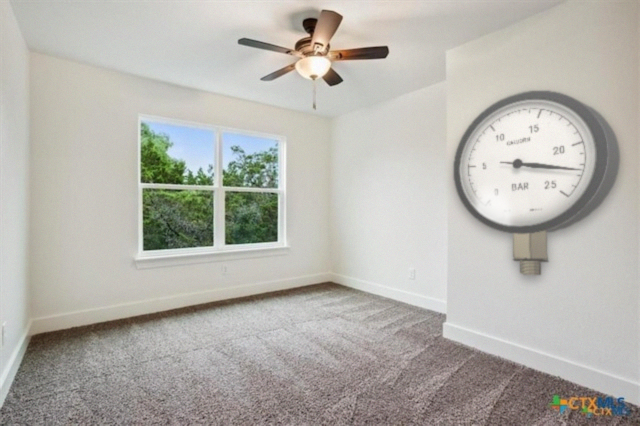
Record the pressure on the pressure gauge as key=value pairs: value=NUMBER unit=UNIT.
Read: value=22.5 unit=bar
